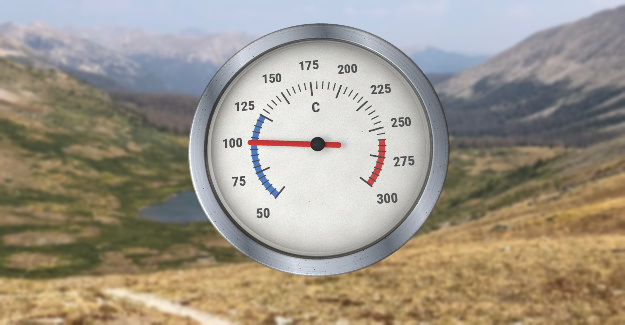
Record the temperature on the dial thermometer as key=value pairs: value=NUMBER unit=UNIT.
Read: value=100 unit=°C
